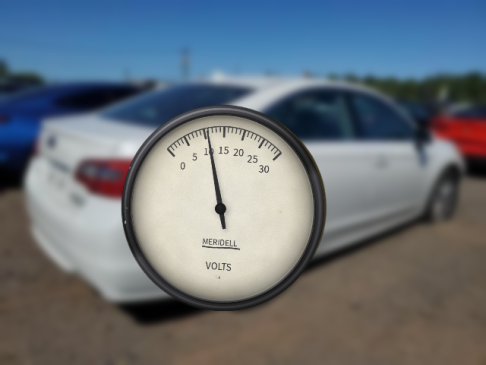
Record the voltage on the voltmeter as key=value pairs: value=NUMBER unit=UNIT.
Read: value=11 unit=V
